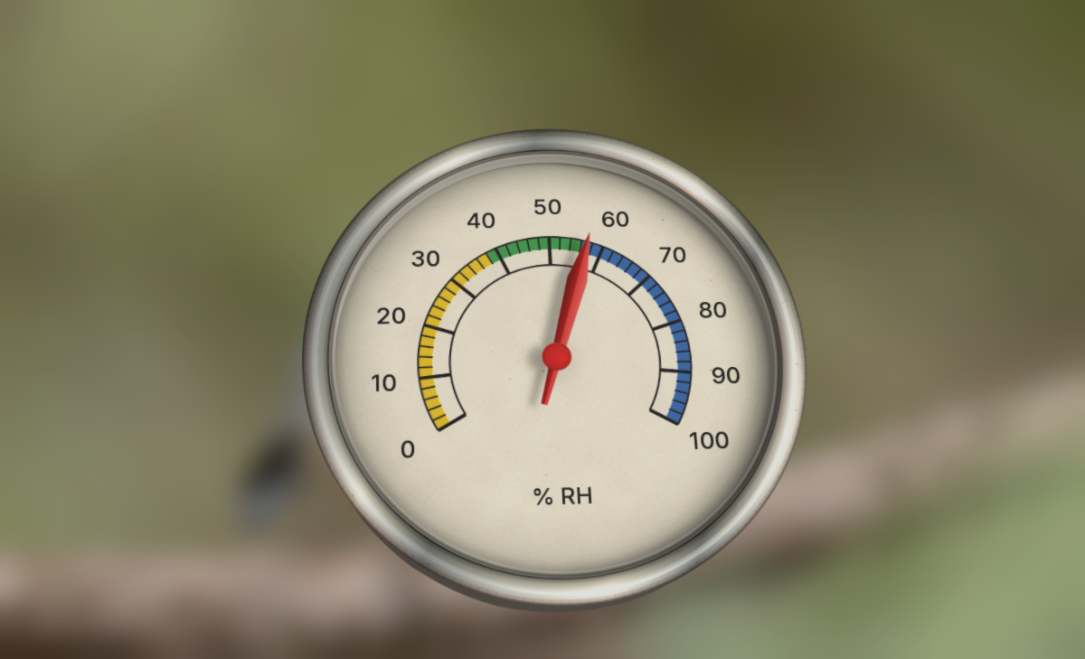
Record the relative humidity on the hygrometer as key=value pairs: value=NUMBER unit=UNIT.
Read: value=57 unit=%
